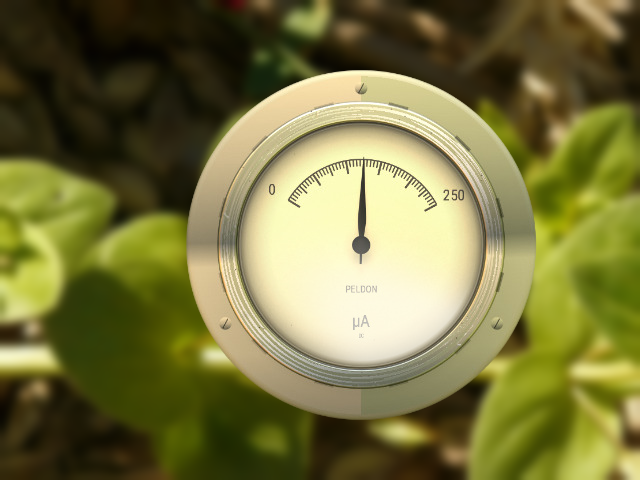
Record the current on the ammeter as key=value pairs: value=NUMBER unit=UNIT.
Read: value=125 unit=µA
